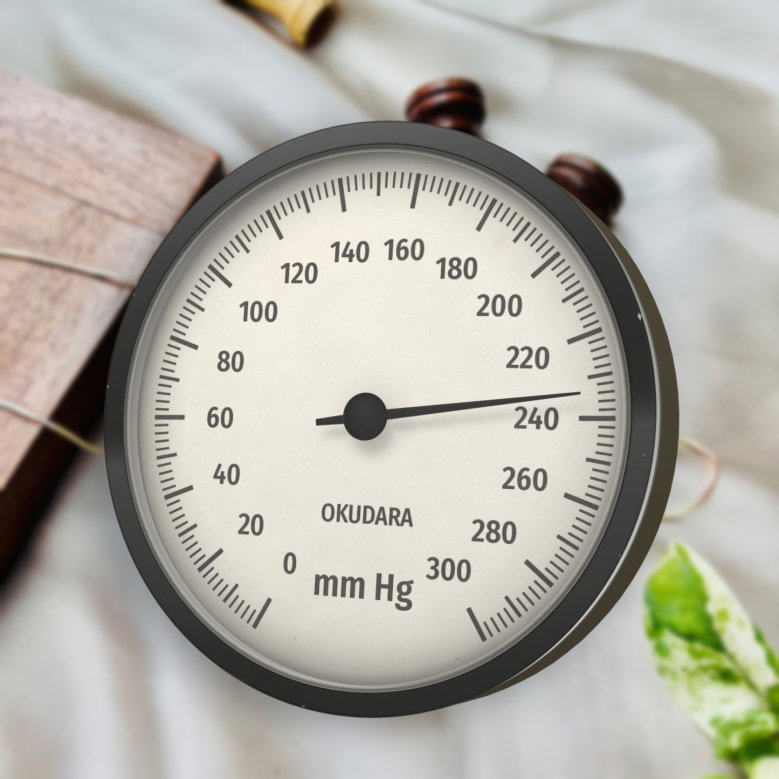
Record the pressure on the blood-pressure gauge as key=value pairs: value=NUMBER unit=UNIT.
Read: value=234 unit=mmHg
